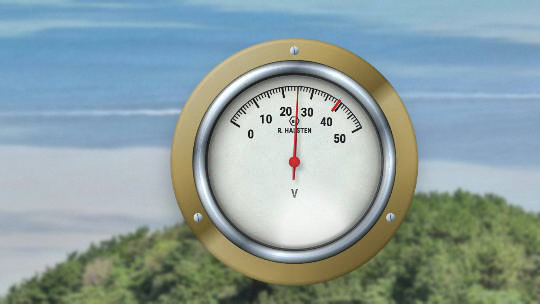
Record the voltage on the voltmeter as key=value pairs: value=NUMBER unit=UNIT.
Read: value=25 unit=V
